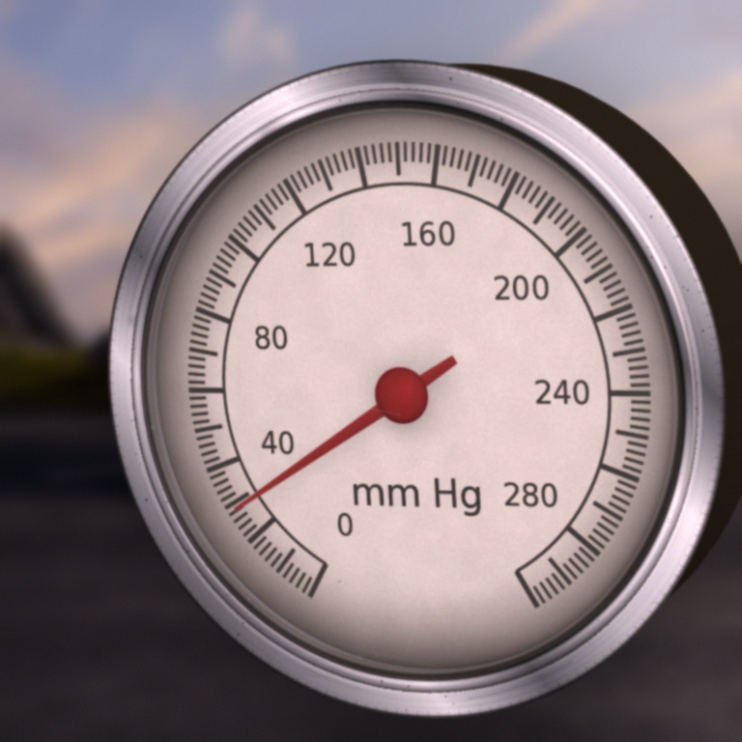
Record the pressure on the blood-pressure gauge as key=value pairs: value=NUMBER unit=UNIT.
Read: value=28 unit=mmHg
